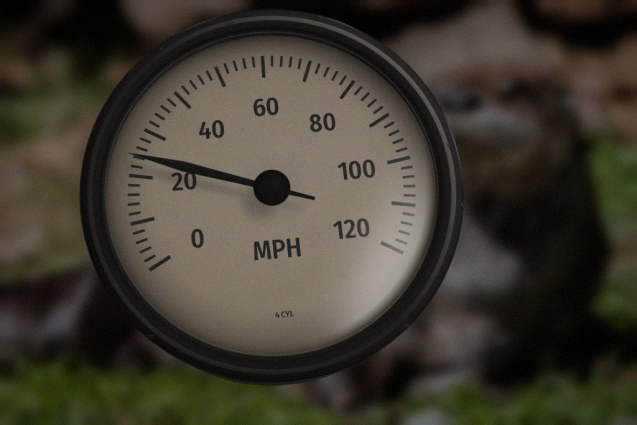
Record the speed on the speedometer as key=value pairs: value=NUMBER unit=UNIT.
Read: value=24 unit=mph
